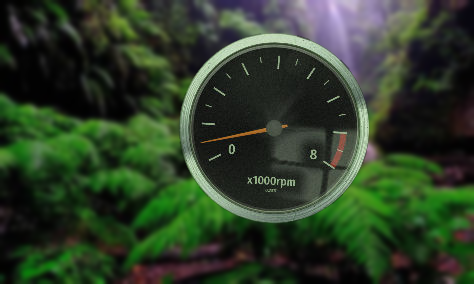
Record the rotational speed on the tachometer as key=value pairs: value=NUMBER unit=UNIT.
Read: value=500 unit=rpm
